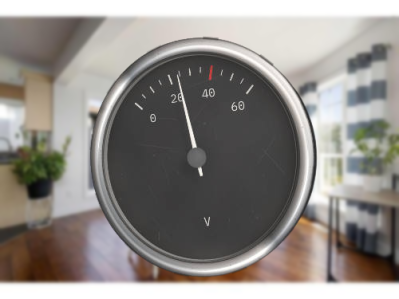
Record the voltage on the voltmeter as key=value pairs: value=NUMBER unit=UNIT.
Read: value=25 unit=V
